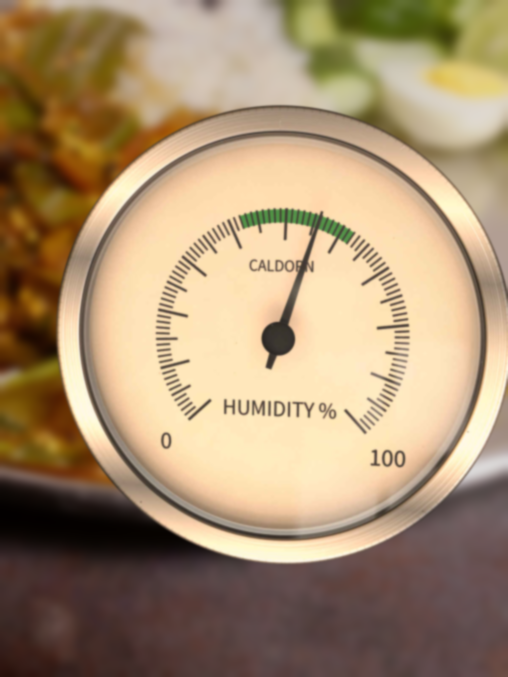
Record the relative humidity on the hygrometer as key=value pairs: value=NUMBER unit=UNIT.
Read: value=56 unit=%
